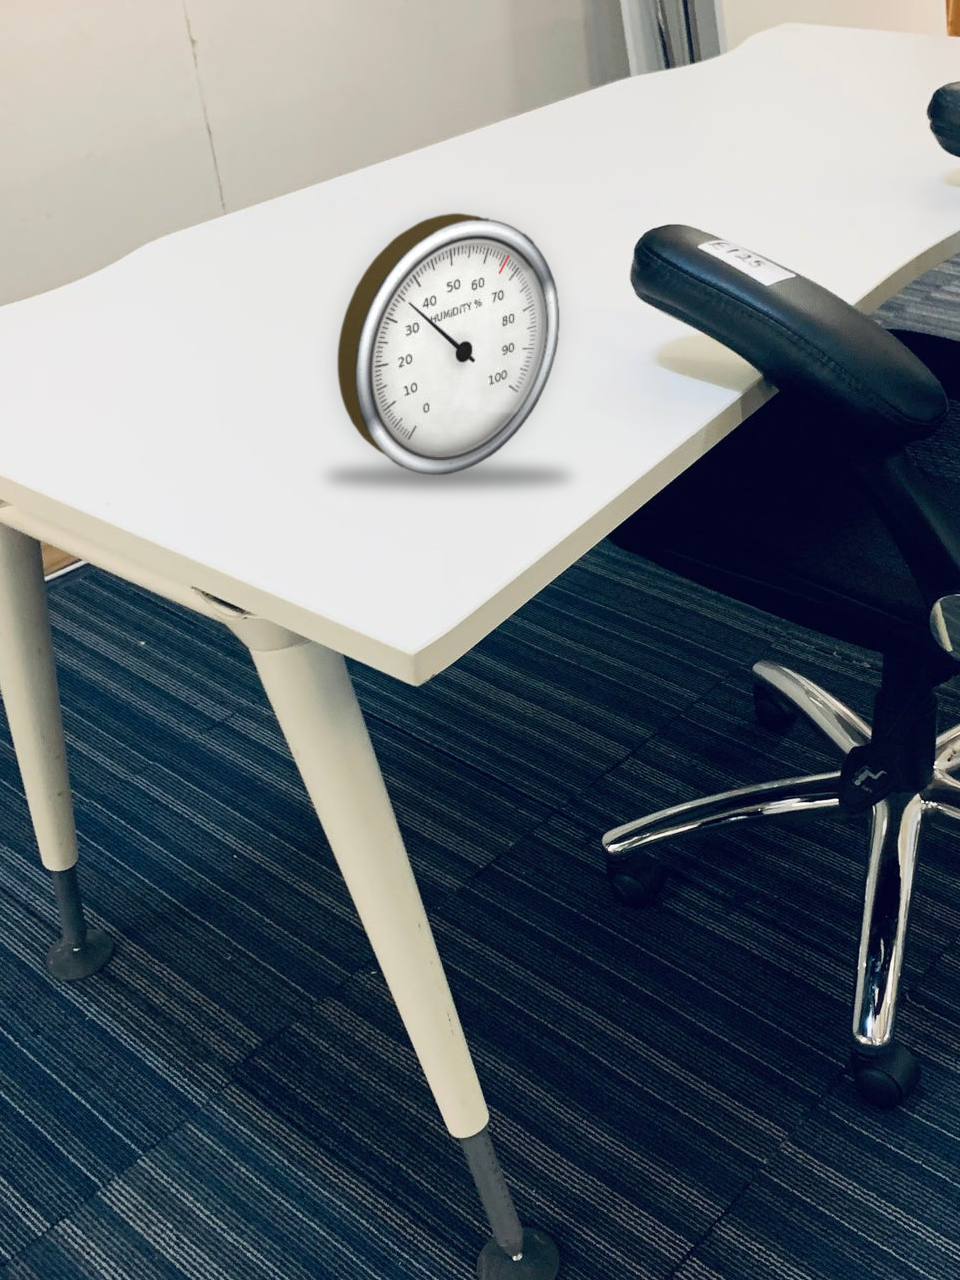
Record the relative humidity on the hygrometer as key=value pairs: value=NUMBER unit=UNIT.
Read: value=35 unit=%
